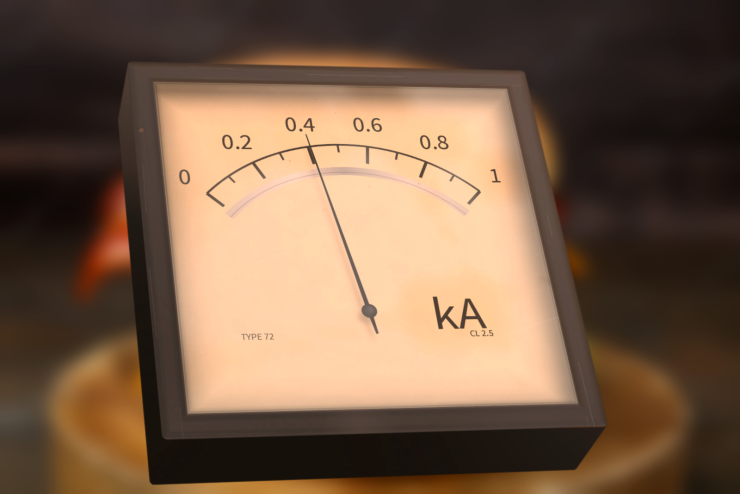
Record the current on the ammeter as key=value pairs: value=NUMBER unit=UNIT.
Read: value=0.4 unit=kA
